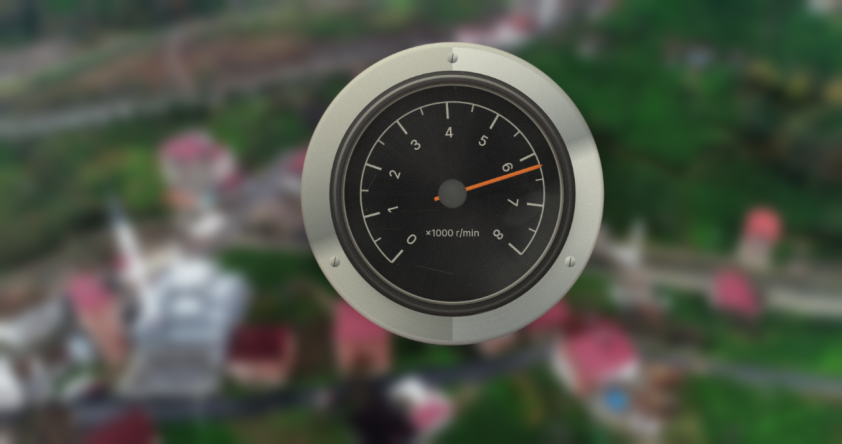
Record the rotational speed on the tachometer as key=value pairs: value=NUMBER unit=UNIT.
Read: value=6250 unit=rpm
